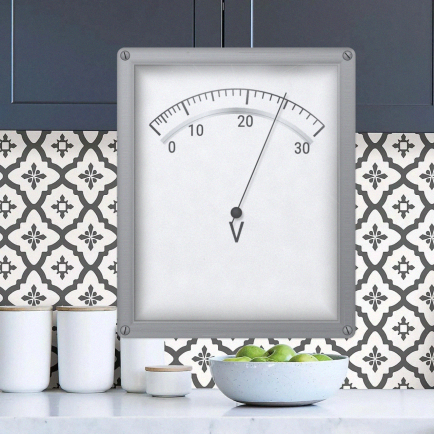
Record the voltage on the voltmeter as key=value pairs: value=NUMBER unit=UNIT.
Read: value=24.5 unit=V
